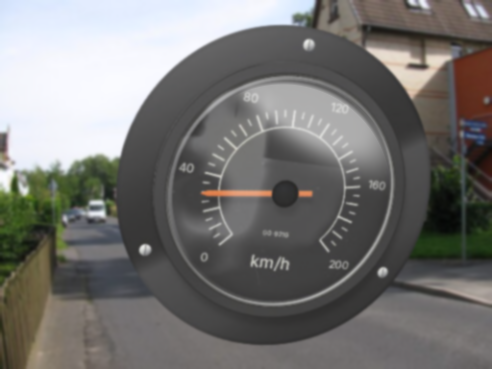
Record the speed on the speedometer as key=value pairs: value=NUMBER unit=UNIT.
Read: value=30 unit=km/h
